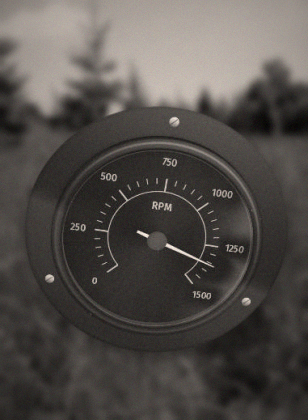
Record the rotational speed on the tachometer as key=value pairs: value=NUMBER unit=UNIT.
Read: value=1350 unit=rpm
